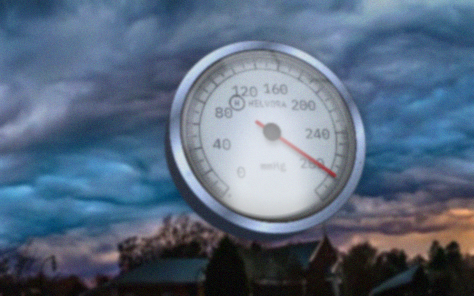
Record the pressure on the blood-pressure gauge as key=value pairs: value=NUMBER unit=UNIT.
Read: value=280 unit=mmHg
